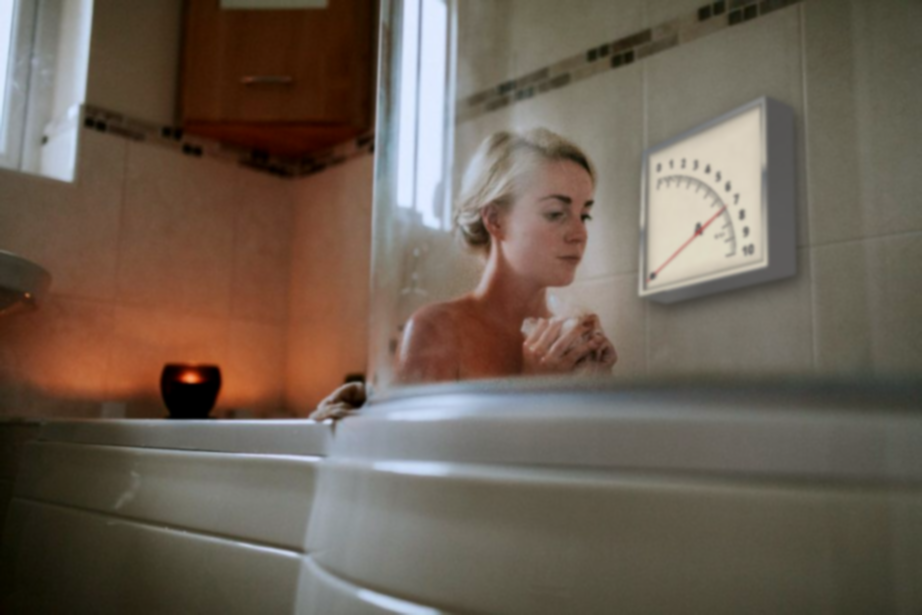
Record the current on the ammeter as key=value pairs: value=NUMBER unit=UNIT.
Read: value=7 unit=A
